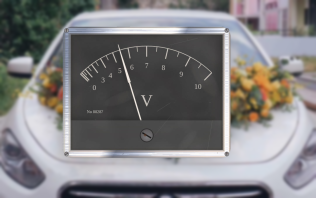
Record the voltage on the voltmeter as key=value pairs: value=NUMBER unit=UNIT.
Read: value=5.5 unit=V
